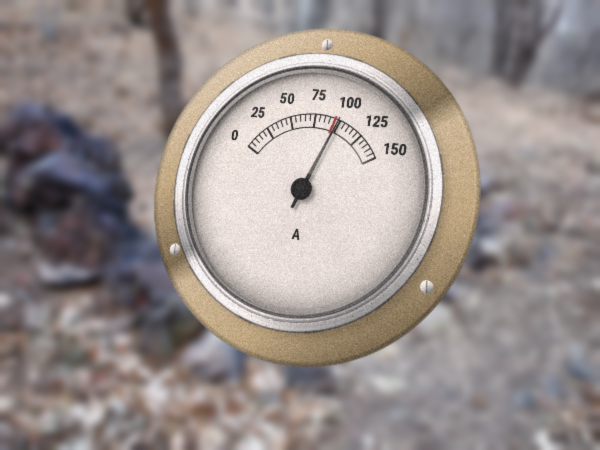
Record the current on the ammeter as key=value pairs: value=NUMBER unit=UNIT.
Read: value=100 unit=A
